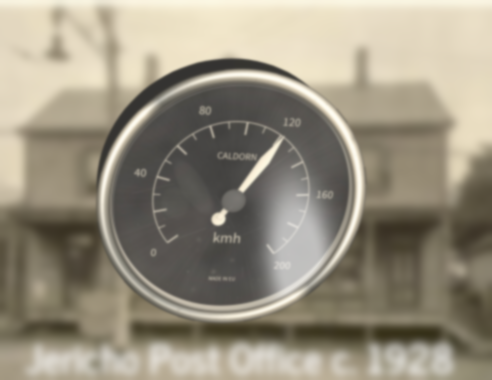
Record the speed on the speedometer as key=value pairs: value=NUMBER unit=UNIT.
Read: value=120 unit=km/h
